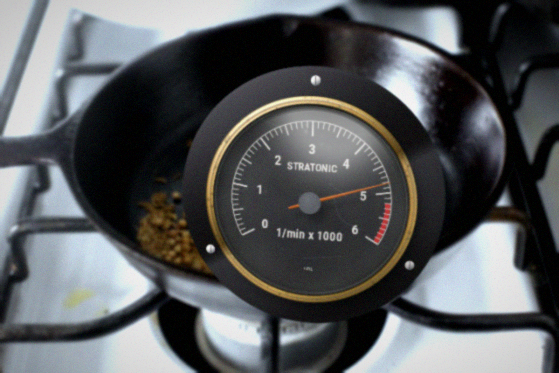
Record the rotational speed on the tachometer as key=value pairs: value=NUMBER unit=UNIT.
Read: value=4800 unit=rpm
